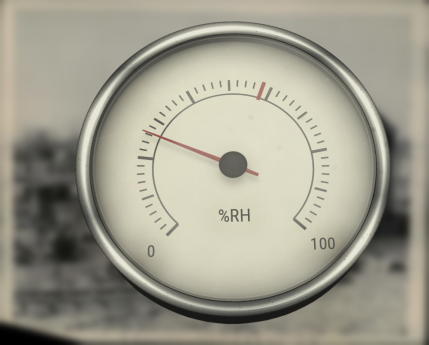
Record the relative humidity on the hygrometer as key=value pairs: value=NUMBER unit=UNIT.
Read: value=26 unit=%
